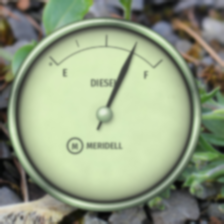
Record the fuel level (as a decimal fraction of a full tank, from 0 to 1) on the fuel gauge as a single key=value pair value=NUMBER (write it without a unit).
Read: value=0.75
